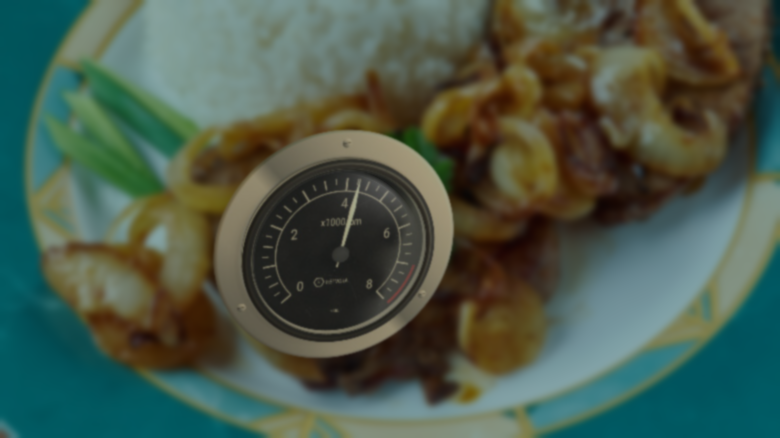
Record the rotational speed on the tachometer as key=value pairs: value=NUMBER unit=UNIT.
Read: value=4250 unit=rpm
